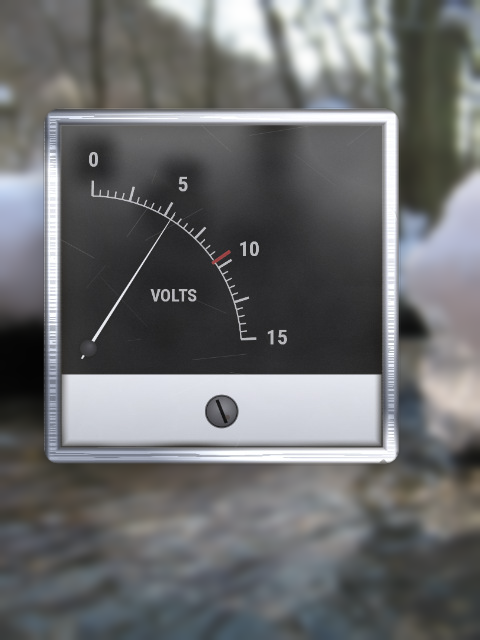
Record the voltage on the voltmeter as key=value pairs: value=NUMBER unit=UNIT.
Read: value=5.5 unit=V
